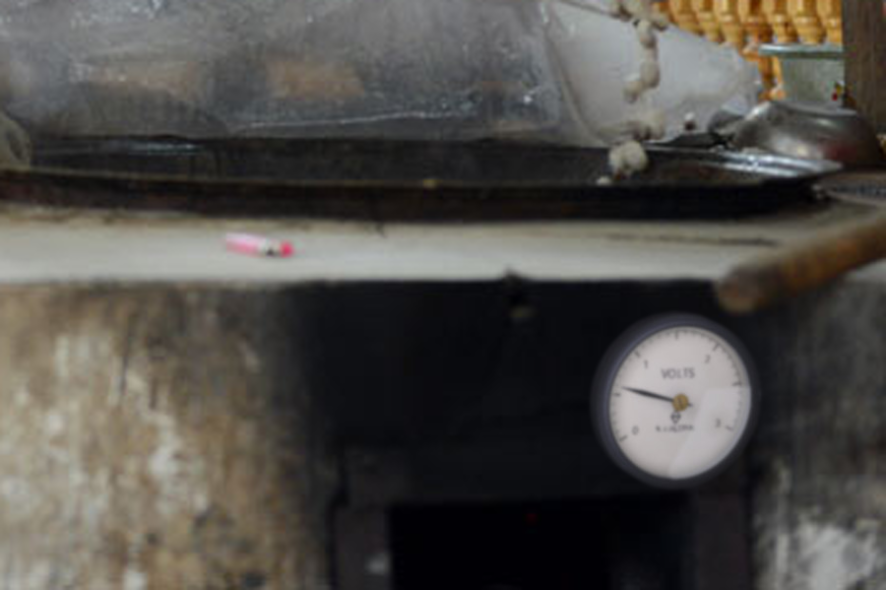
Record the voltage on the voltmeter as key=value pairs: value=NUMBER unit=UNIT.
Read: value=0.6 unit=V
